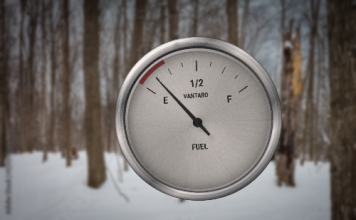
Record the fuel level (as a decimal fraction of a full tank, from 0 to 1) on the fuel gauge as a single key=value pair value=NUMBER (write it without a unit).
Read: value=0.125
